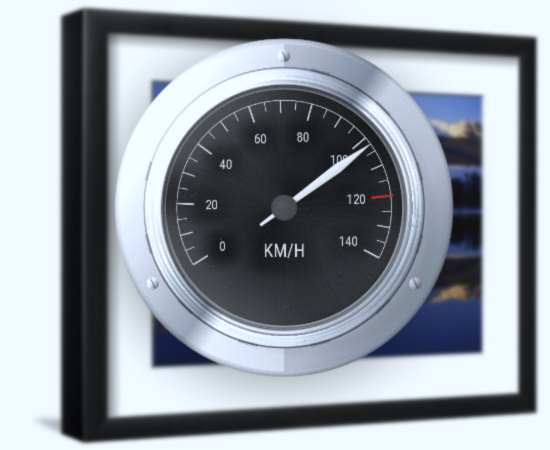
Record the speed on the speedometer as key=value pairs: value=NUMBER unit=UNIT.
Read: value=102.5 unit=km/h
